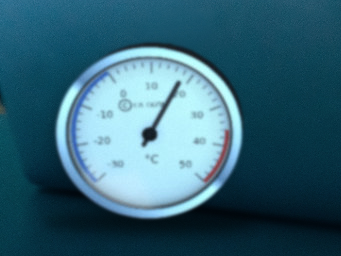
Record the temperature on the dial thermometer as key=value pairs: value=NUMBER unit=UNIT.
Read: value=18 unit=°C
